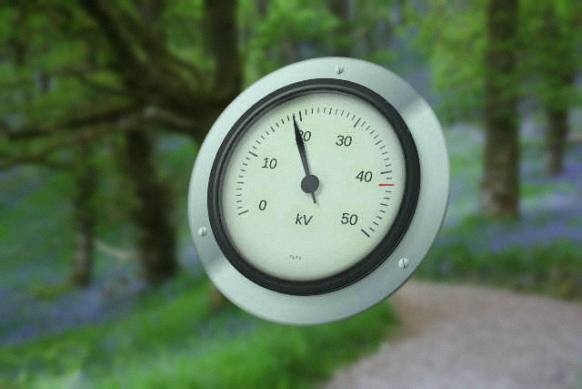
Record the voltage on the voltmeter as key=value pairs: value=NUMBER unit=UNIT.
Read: value=19 unit=kV
